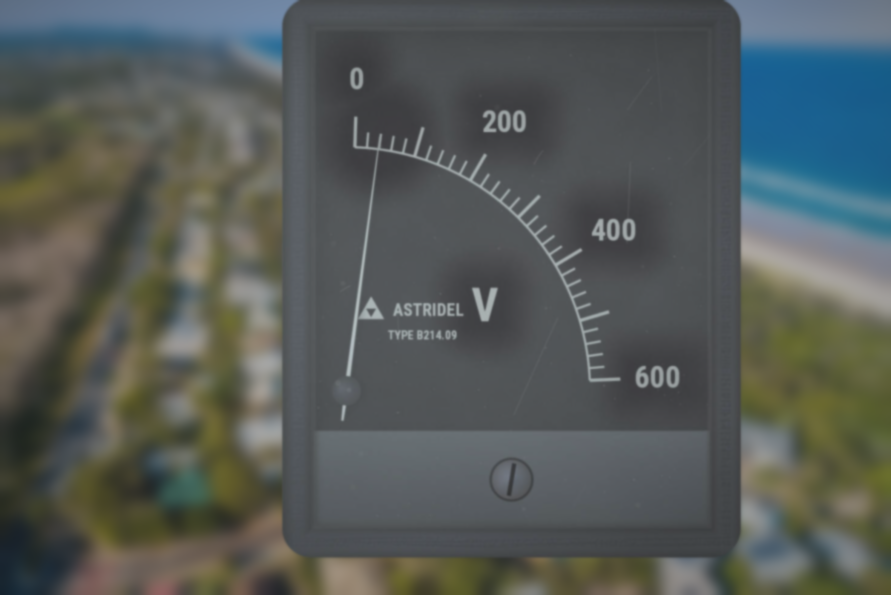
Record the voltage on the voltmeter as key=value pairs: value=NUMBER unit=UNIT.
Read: value=40 unit=V
